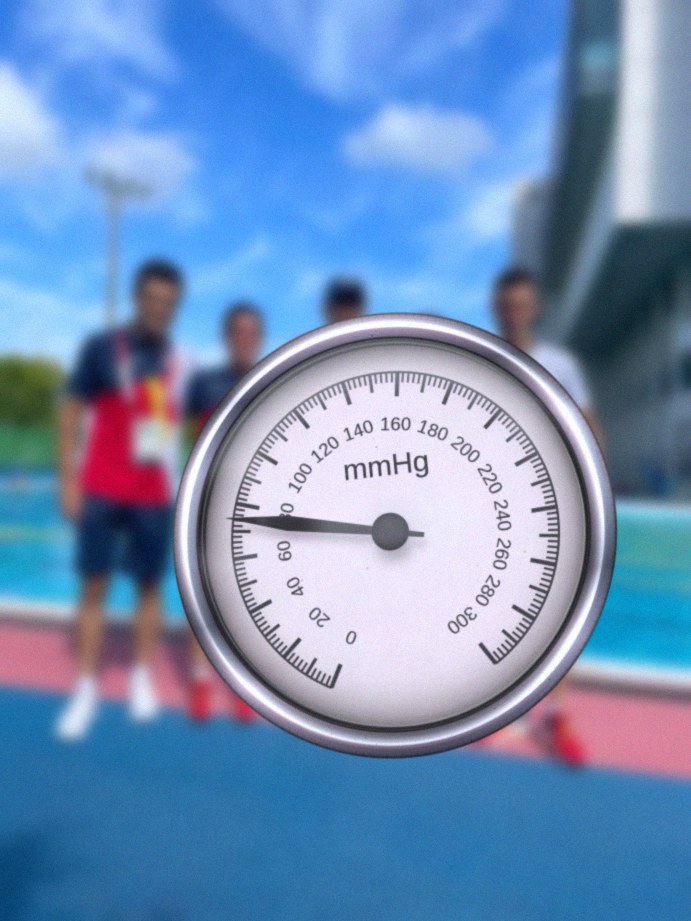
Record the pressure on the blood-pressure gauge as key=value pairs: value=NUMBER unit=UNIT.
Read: value=74 unit=mmHg
